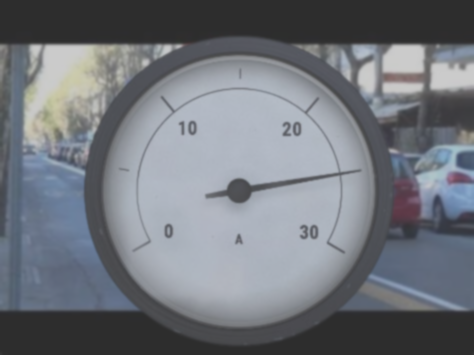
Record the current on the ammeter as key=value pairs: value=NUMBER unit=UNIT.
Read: value=25 unit=A
